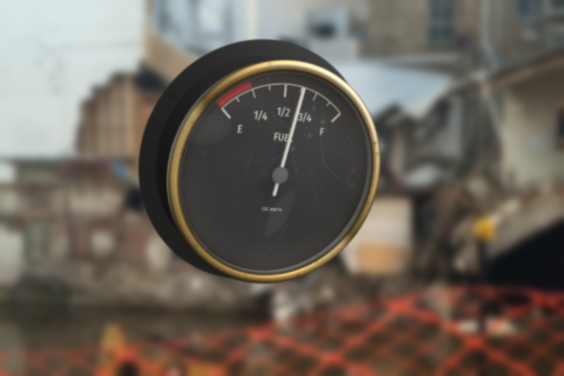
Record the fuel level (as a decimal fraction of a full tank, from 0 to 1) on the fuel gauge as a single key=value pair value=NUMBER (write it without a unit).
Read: value=0.625
